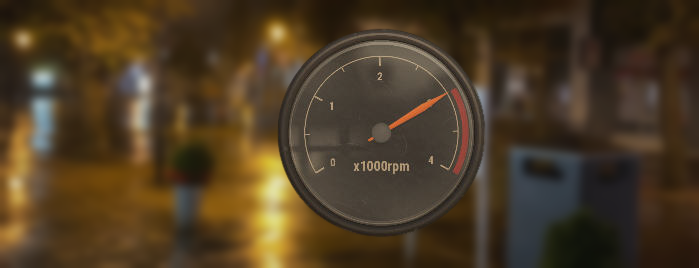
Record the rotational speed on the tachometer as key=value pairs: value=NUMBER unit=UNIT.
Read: value=3000 unit=rpm
